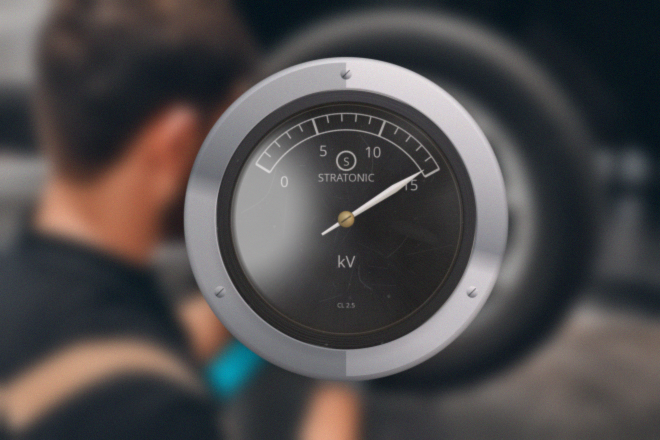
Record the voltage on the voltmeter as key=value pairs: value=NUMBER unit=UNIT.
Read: value=14.5 unit=kV
